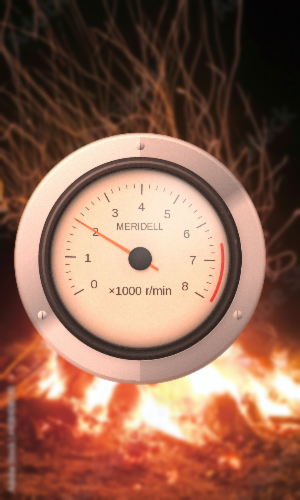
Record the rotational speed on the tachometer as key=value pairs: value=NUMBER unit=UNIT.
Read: value=2000 unit=rpm
